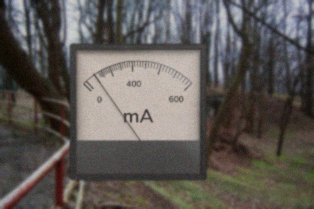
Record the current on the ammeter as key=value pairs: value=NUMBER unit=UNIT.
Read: value=200 unit=mA
